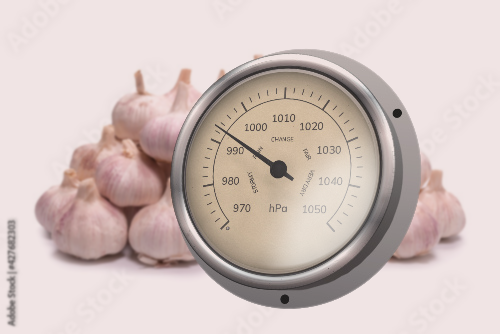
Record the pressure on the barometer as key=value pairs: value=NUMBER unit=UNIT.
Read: value=993 unit=hPa
